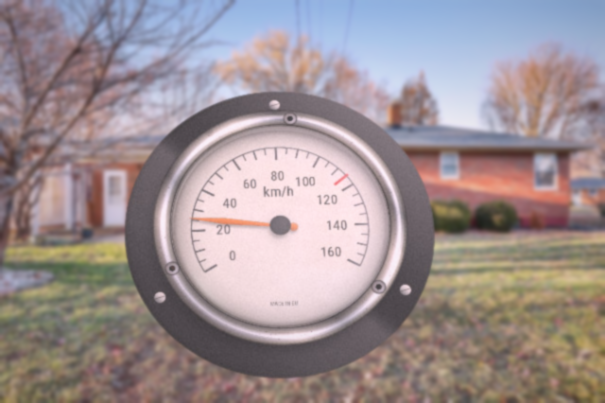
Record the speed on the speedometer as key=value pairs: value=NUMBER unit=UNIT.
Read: value=25 unit=km/h
